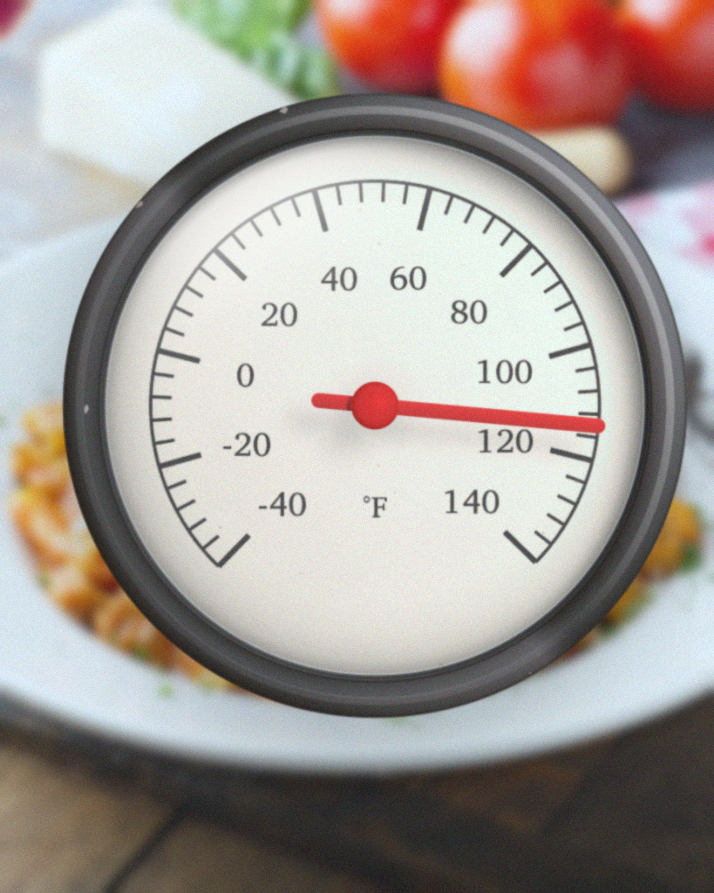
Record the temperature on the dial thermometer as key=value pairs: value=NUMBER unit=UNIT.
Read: value=114 unit=°F
